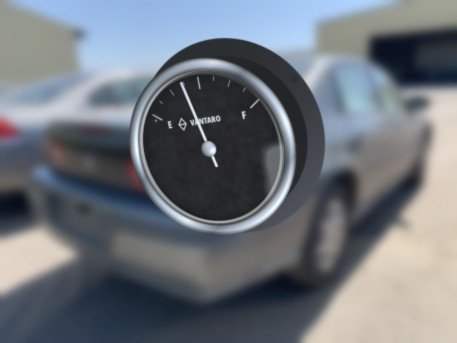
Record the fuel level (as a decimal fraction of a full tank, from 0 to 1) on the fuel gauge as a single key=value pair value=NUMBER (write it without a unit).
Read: value=0.375
